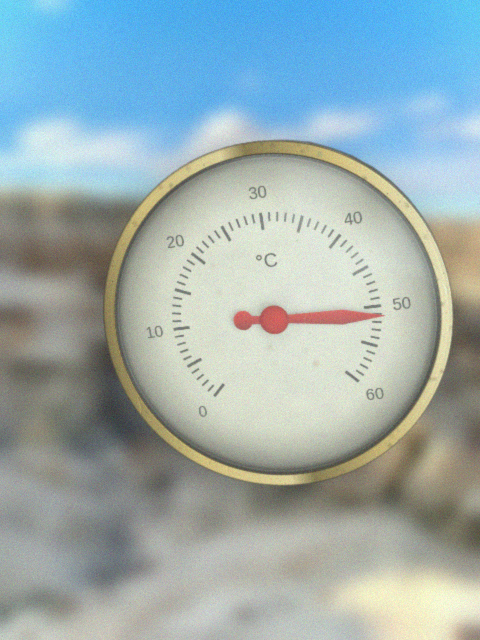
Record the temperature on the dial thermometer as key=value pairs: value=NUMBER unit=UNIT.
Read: value=51 unit=°C
